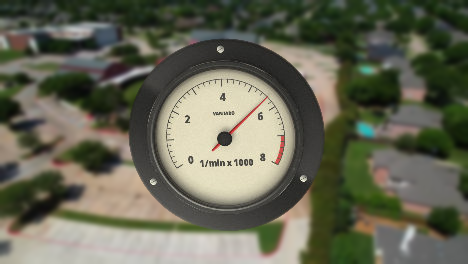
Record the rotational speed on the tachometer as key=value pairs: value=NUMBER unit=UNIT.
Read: value=5600 unit=rpm
